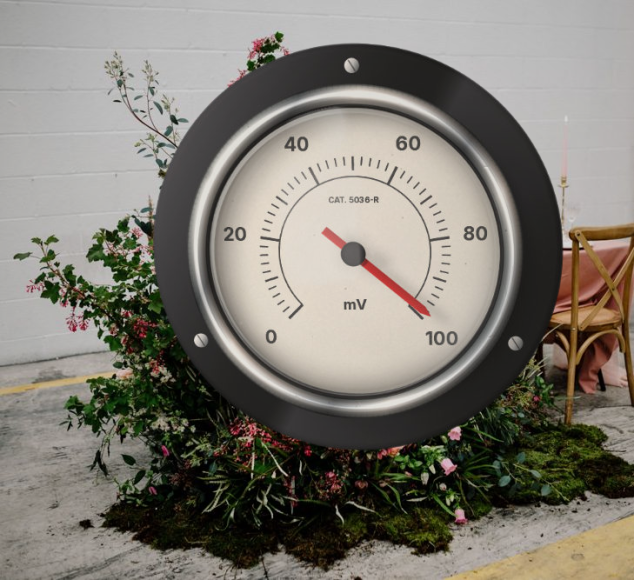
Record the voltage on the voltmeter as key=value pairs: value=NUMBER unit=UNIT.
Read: value=98 unit=mV
